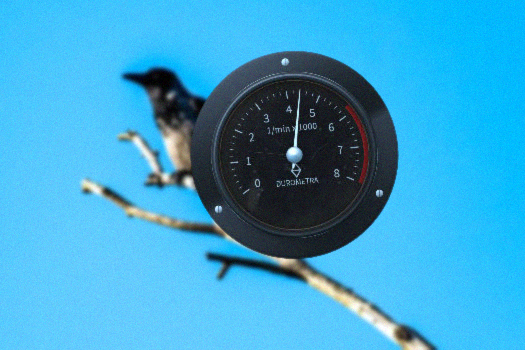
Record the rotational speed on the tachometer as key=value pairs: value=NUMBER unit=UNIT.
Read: value=4400 unit=rpm
